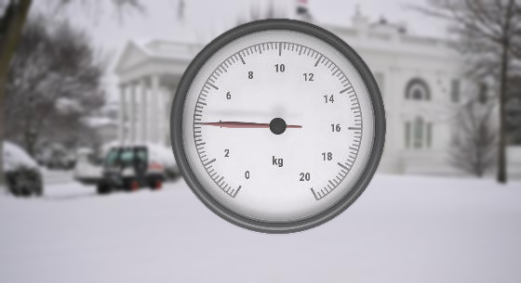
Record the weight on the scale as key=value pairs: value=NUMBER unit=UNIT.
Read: value=4 unit=kg
